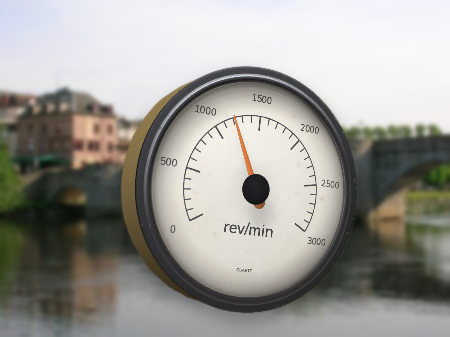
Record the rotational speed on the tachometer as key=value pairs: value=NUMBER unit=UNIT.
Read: value=1200 unit=rpm
